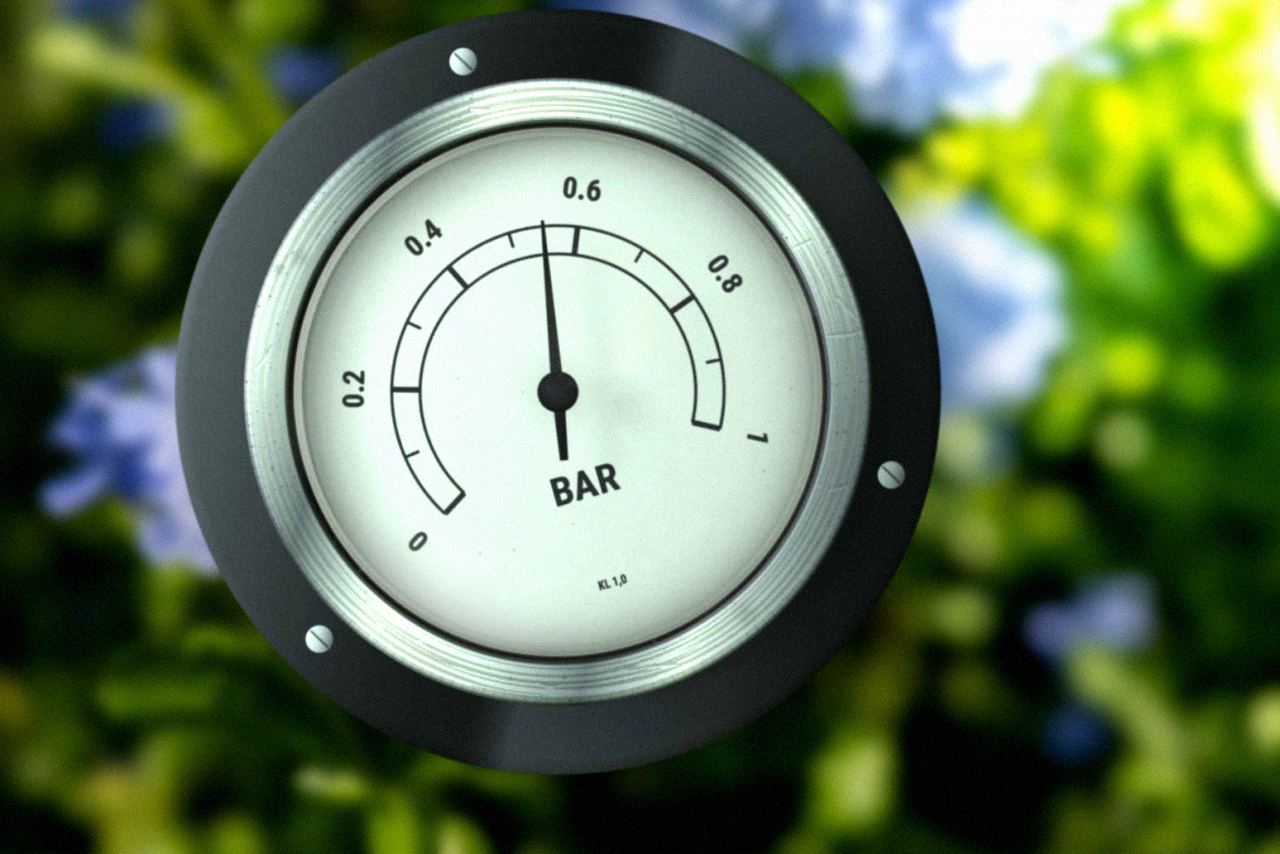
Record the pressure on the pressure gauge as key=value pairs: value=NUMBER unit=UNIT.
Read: value=0.55 unit=bar
